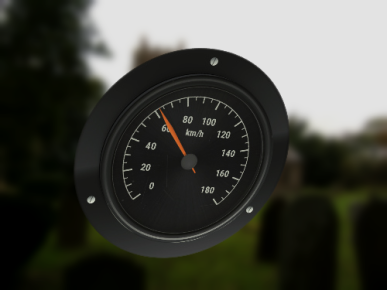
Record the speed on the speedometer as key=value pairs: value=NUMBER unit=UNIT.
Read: value=62.5 unit=km/h
